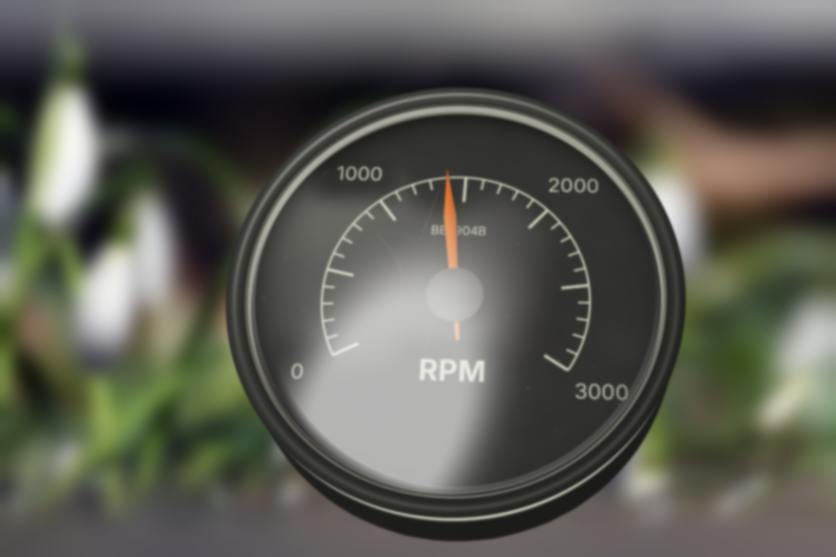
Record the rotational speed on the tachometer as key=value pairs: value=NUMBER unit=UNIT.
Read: value=1400 unit=rpm
